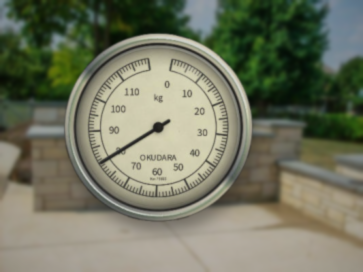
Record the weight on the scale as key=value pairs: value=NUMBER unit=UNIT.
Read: value=80 unit=kg
